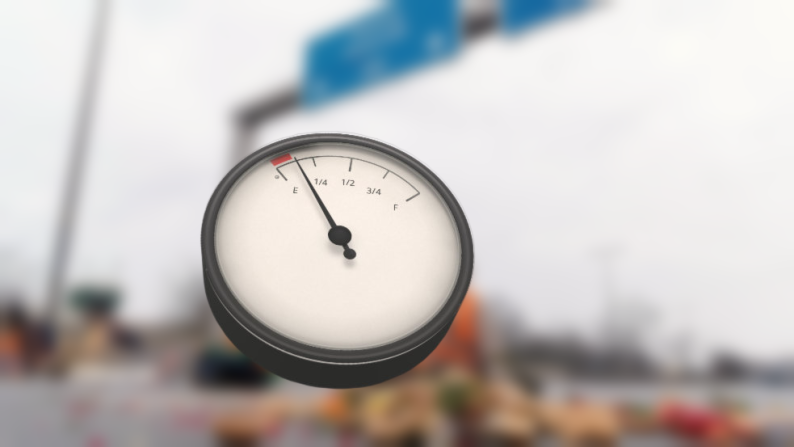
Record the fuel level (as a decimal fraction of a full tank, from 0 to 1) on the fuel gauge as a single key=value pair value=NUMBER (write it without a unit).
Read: value=0.125
